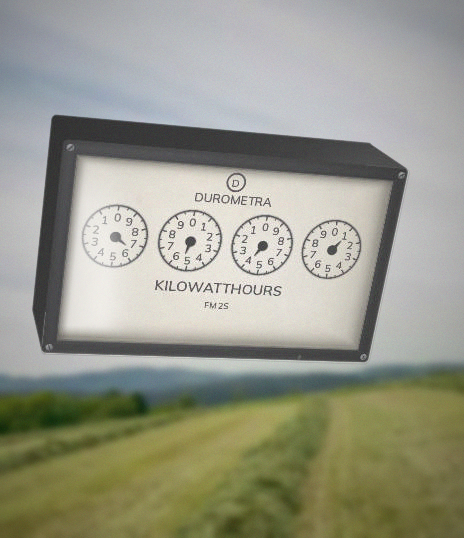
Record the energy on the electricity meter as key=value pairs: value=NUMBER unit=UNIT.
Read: value=6541 unit=kWh
